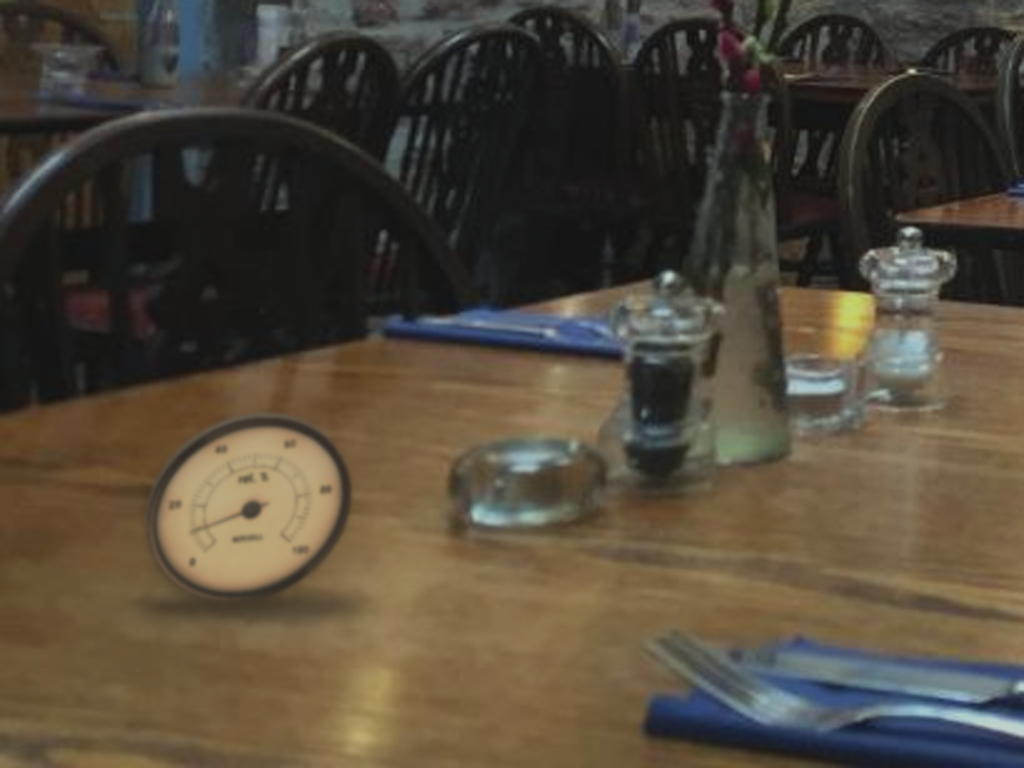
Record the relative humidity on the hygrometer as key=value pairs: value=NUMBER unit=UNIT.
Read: value=10 unit=%
